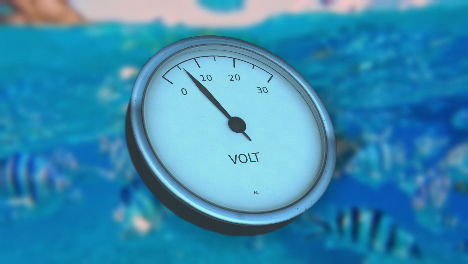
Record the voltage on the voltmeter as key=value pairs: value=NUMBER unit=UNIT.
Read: value=5 unit=V
